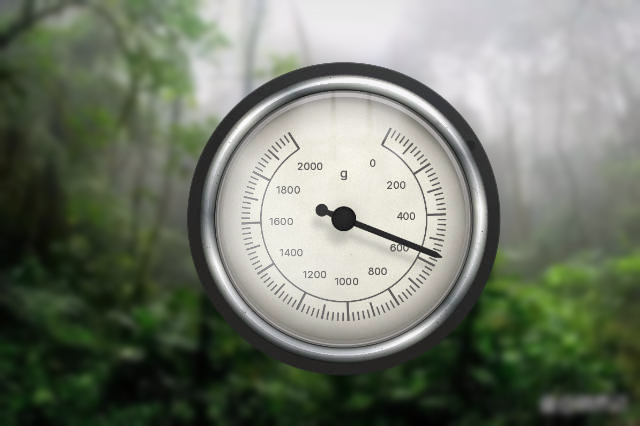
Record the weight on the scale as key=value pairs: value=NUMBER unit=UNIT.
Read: value=560 unit=g
